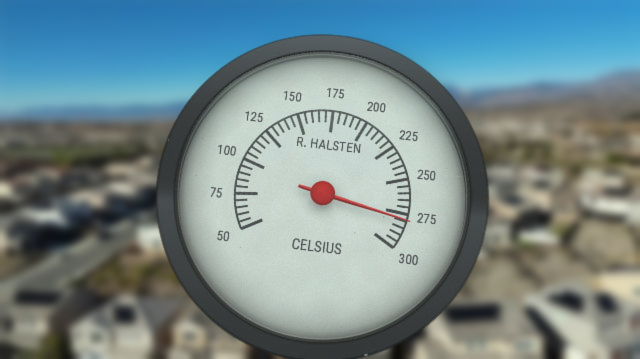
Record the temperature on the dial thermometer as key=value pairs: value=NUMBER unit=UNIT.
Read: value=280 unit=°C
